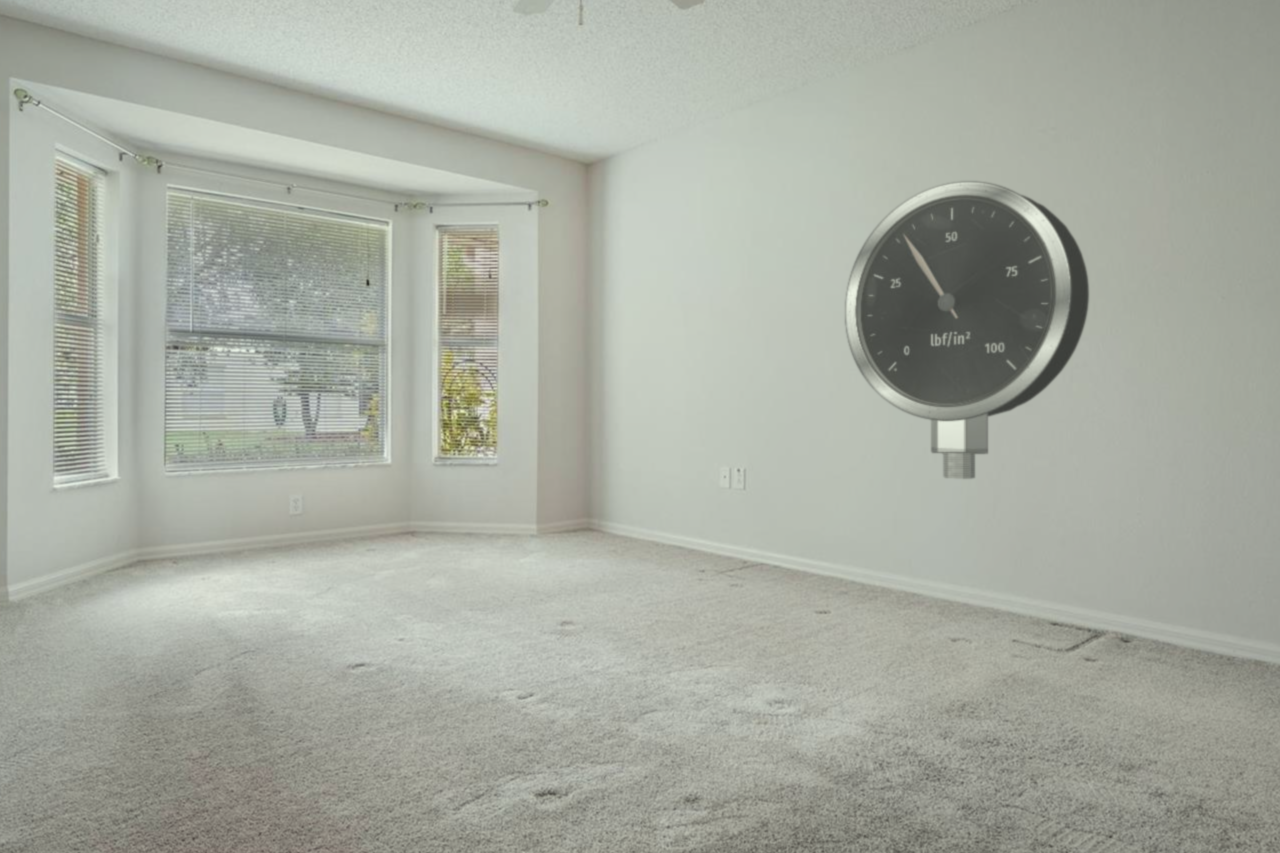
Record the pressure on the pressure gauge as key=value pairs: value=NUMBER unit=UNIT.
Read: value=37.5 unit=psi
